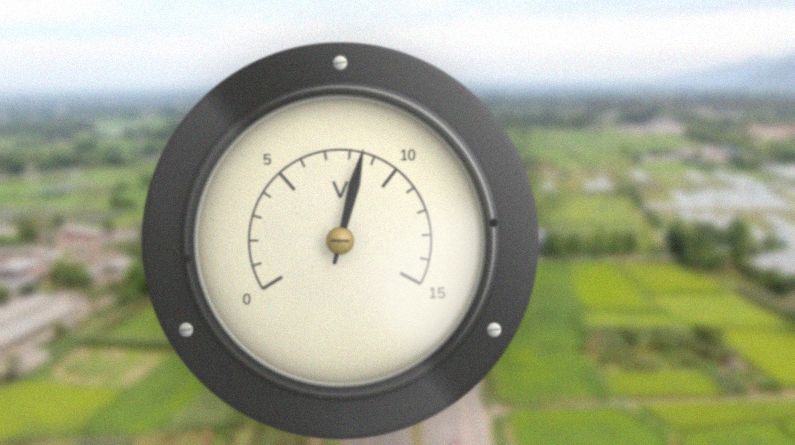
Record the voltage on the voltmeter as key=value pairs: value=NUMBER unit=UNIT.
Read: value=8.5 unit=V
